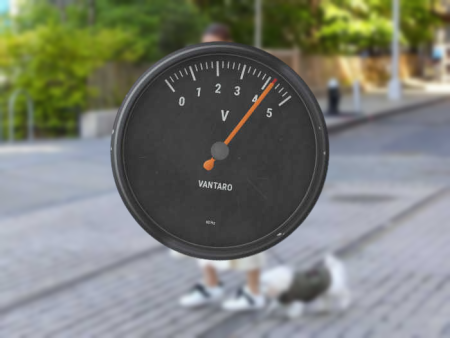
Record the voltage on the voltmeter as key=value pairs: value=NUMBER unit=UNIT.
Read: value=4.2 unit=V
